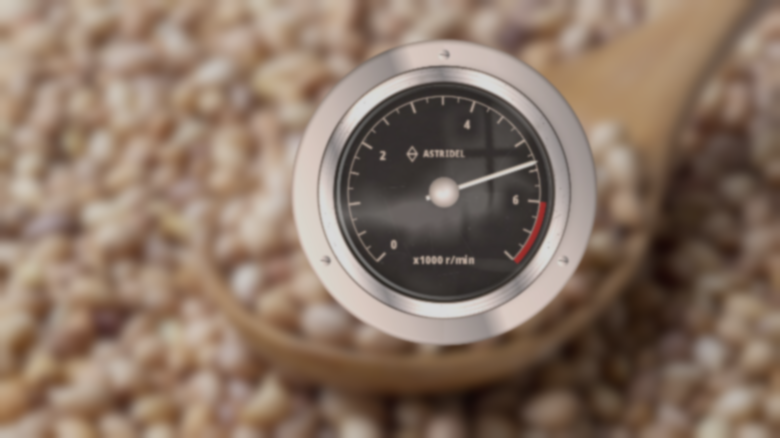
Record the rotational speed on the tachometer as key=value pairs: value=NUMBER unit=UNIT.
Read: value=5375 unit=rpm
